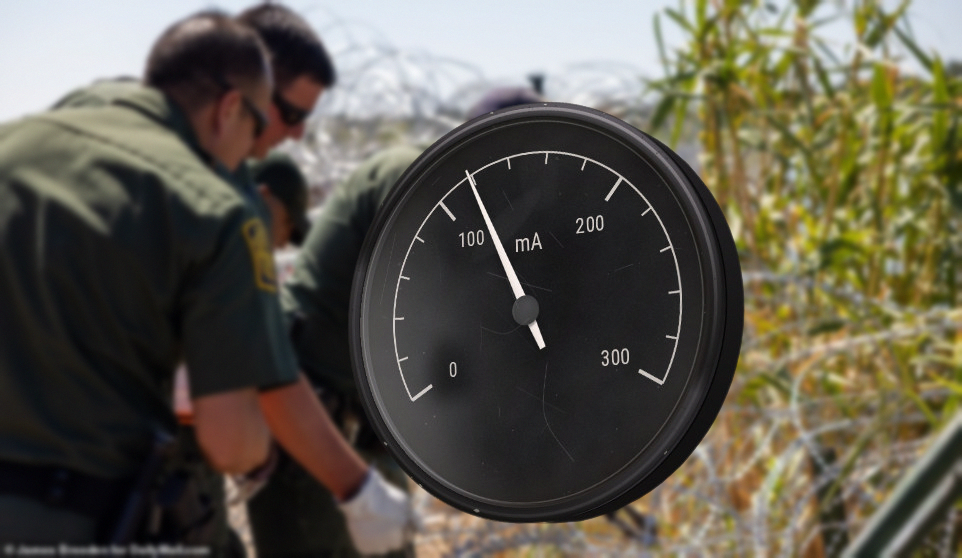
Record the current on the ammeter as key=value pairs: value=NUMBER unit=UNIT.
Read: value=120 unit=mA
